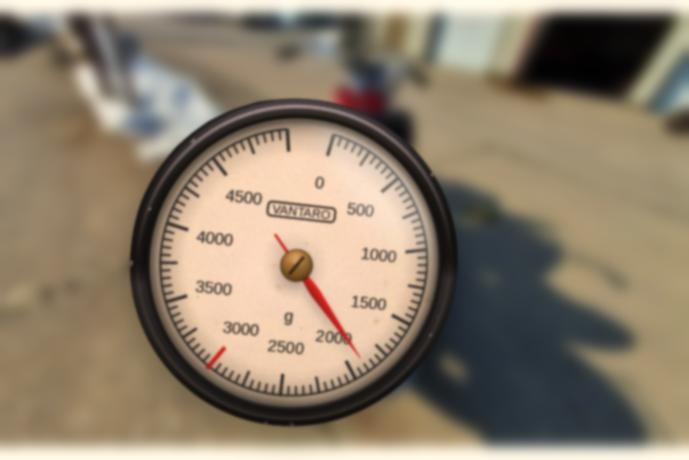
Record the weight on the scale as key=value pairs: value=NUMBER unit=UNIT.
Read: value=1900 unit=g
